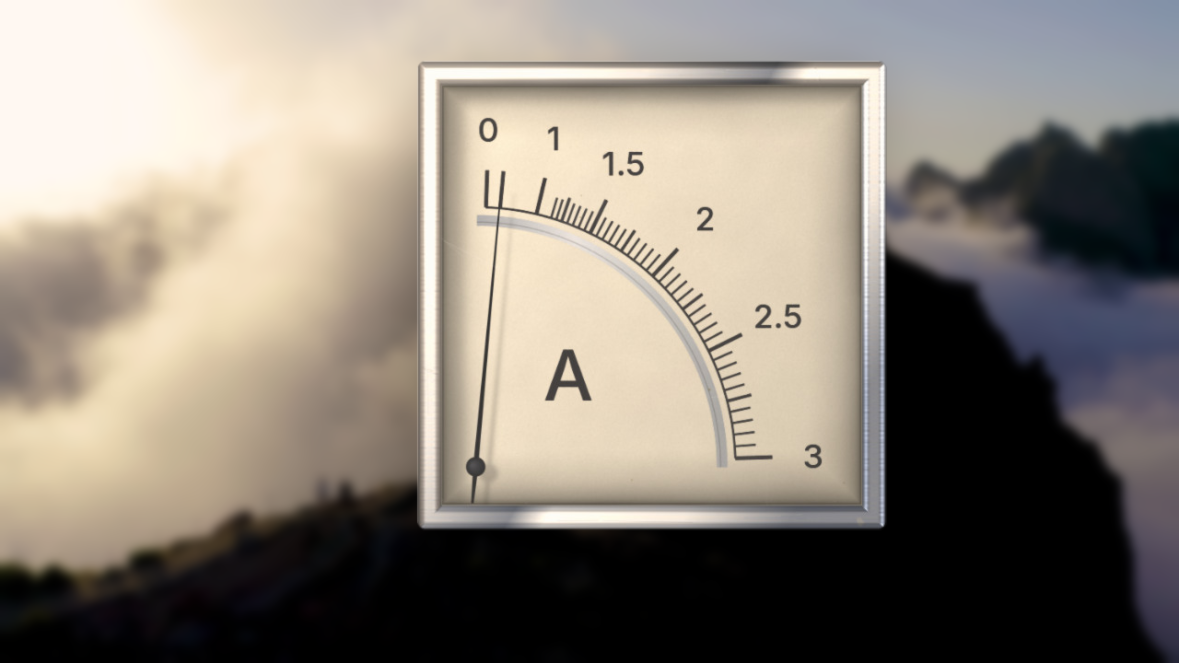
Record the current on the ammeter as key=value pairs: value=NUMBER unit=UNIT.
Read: value=0.5 unit=A
